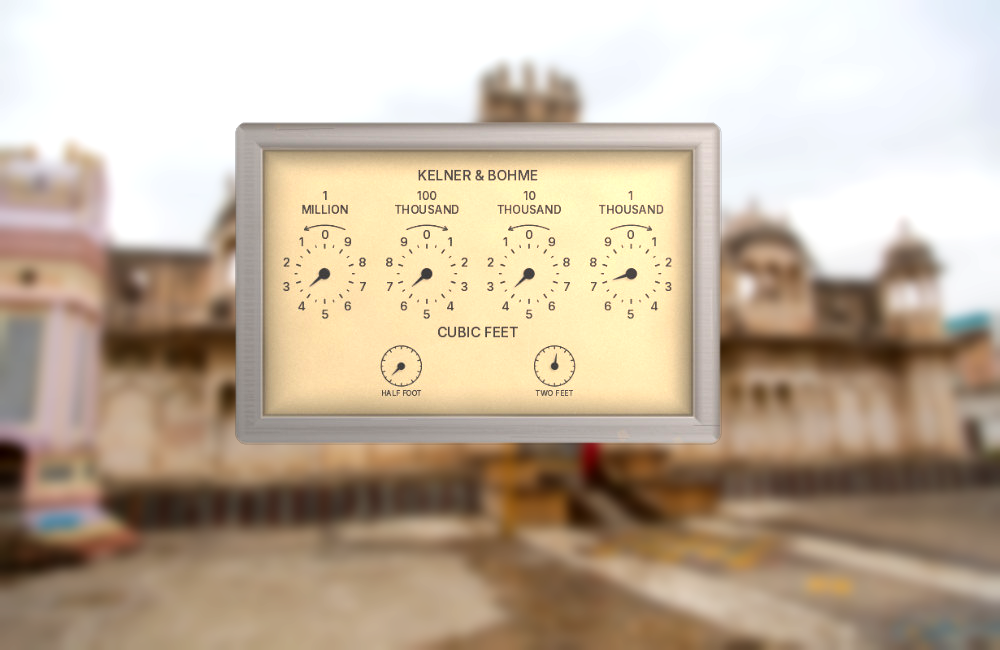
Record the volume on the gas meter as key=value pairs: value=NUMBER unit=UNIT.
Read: value=363700 unit=ft³
